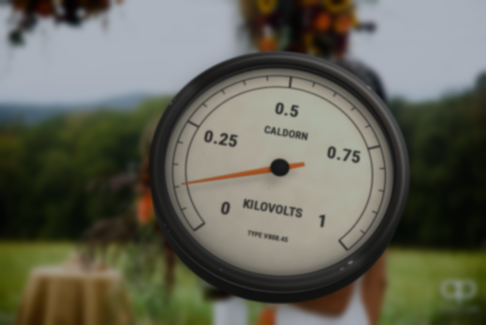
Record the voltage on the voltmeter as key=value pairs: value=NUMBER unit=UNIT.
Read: value=0.1 unit=kV
